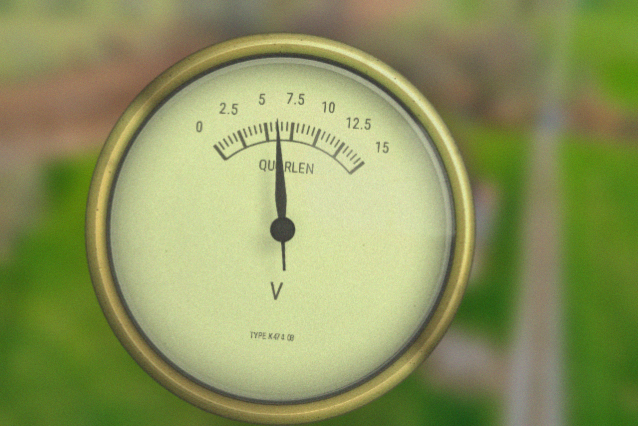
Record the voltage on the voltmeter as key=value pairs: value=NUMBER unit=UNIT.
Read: value=6 unit=V
